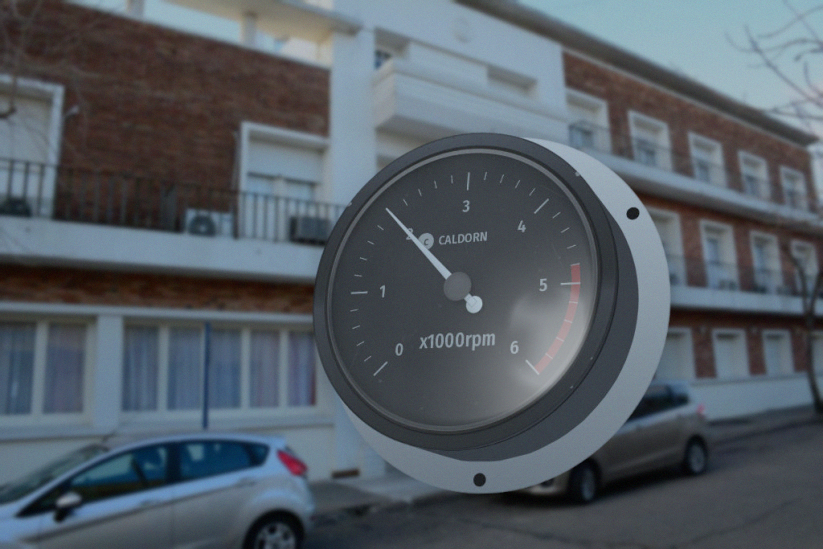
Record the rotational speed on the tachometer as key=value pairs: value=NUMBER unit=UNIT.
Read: value=2000 unit=rpm
